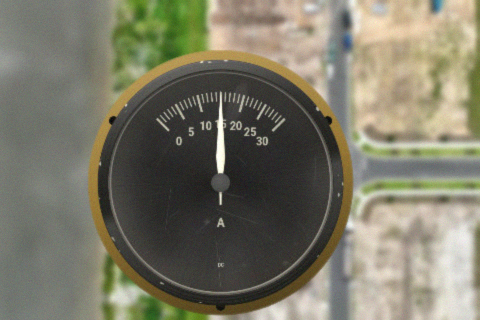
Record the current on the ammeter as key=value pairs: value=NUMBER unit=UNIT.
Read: value=15 unit=A
